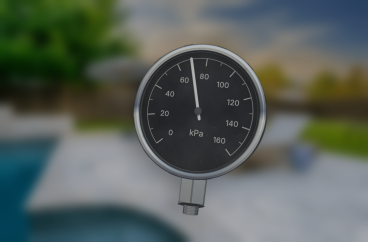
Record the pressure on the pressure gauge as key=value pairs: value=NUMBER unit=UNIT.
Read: value=70 unit=kPa
